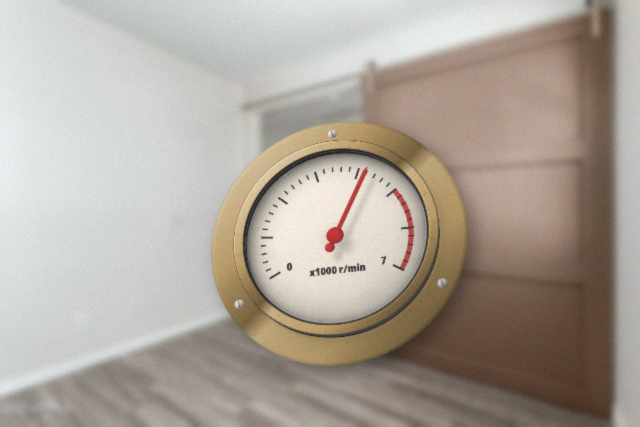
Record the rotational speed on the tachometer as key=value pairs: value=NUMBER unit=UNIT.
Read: value=4200 unit=rpm
